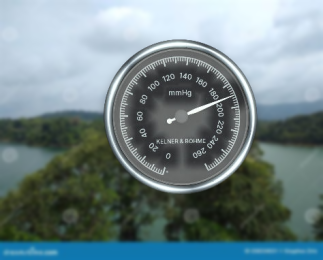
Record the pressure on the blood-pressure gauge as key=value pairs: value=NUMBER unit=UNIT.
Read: value=190 unit=mmHg
